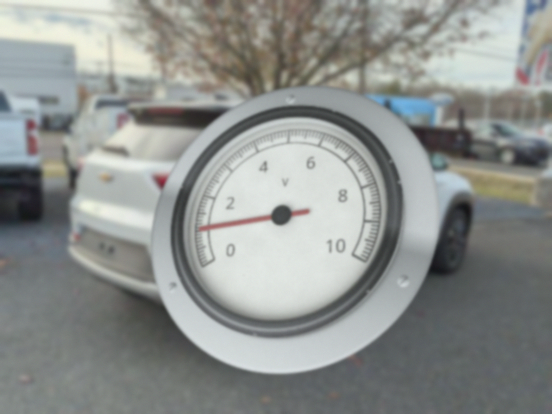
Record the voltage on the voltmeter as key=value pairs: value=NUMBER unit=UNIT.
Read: value=1 unit=V
